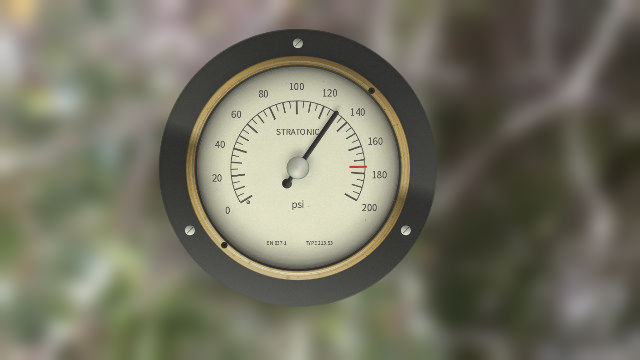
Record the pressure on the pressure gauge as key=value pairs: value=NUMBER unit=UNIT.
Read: value=130 unit=psi
